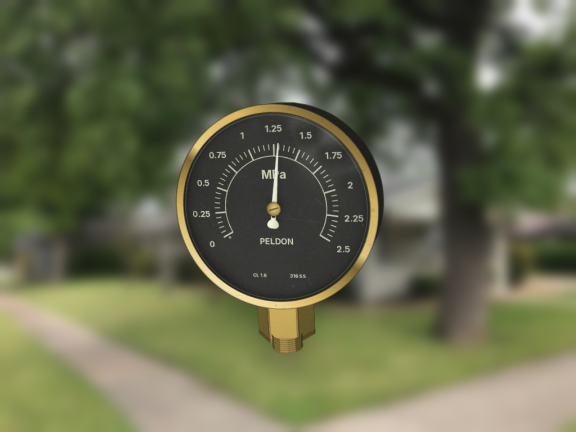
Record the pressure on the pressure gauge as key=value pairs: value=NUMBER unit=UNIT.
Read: value=1.3 unit=MPa
